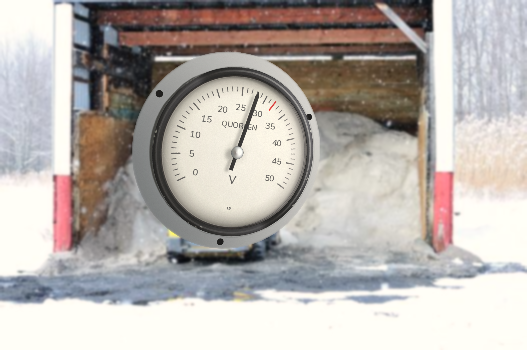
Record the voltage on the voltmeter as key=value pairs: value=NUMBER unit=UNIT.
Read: value=28 unit=V
